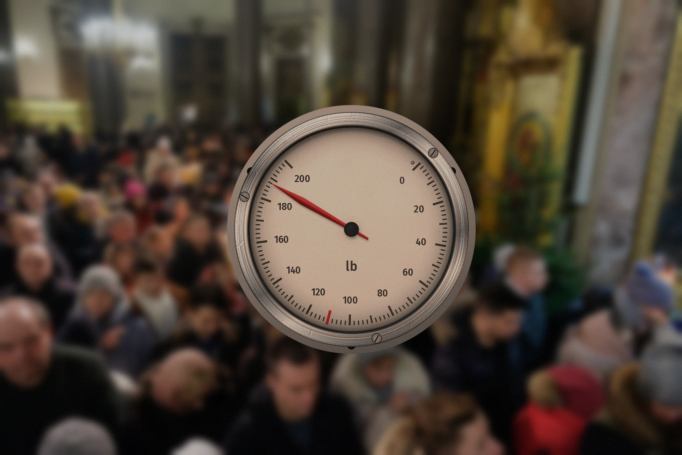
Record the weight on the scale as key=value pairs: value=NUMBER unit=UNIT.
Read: value=188 unit=lb
